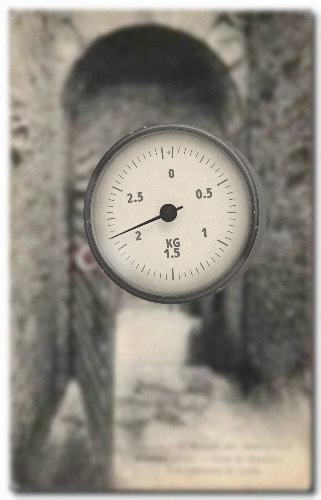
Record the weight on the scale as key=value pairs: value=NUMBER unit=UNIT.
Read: value=2.1 unit=kg
